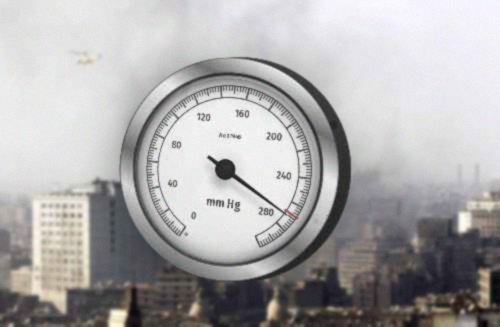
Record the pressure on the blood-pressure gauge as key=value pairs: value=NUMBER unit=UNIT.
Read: value=270 unit=mmHg
